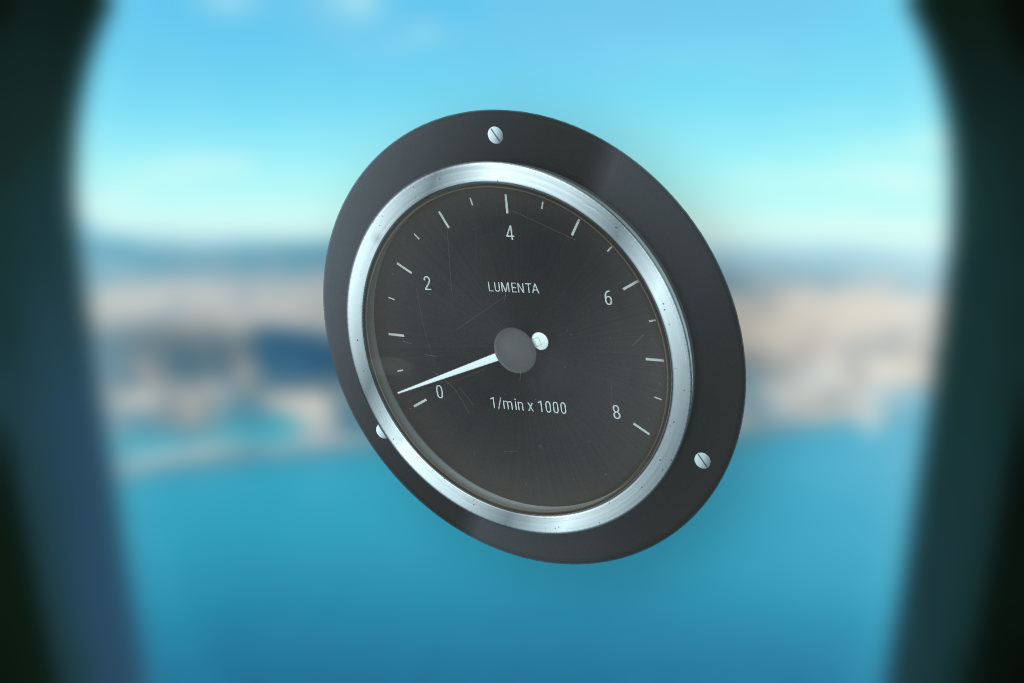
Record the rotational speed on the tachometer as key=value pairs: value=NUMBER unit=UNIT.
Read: value=250 unit=rpm
